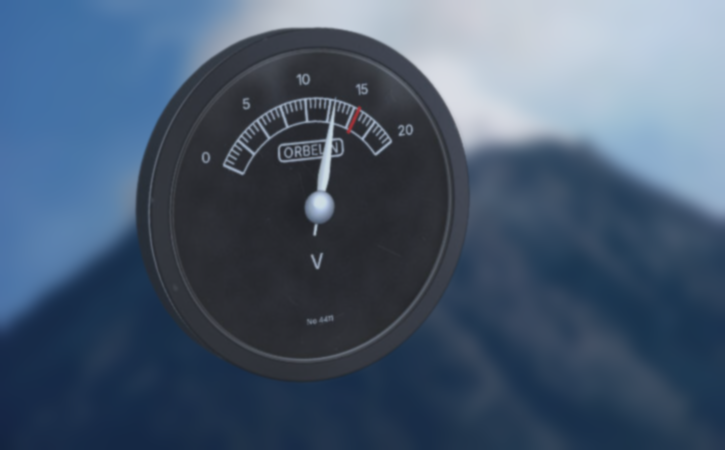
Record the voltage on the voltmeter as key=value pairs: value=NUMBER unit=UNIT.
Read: value=12.5 unit=V
